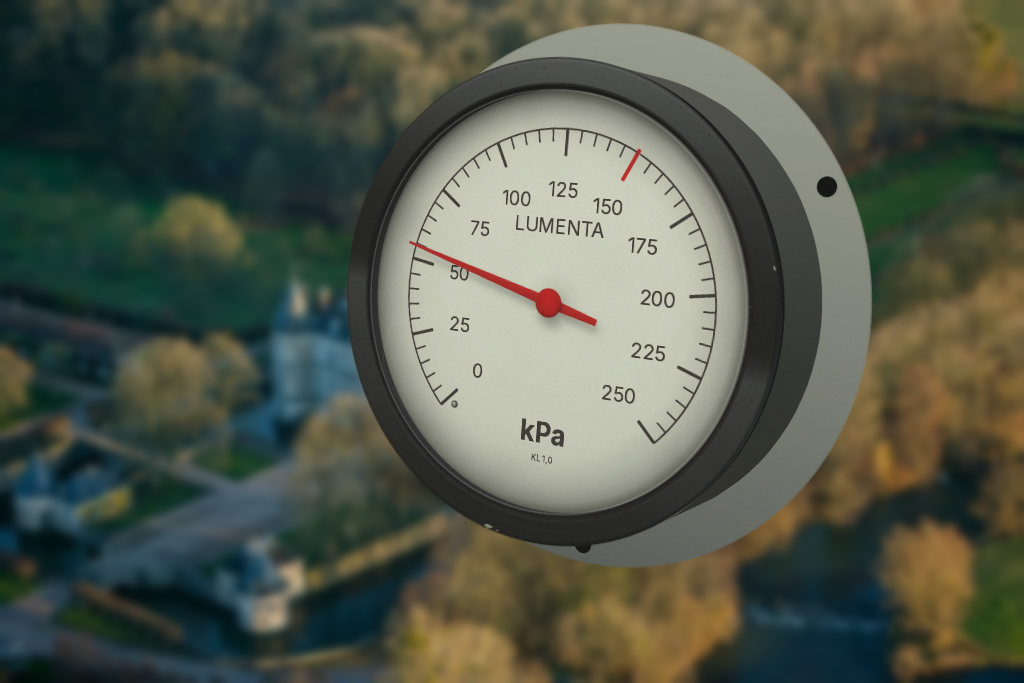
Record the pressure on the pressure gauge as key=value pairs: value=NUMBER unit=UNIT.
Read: value=55 unit=kPa
